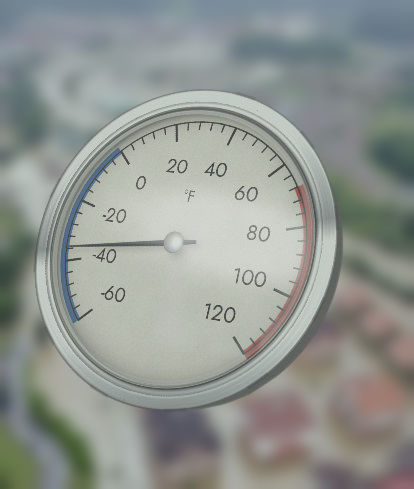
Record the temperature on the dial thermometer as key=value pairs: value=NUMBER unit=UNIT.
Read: value=-36 unit=°F
